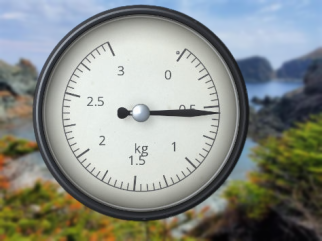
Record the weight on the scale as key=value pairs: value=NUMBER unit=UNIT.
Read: value=0.55 unit=kg
